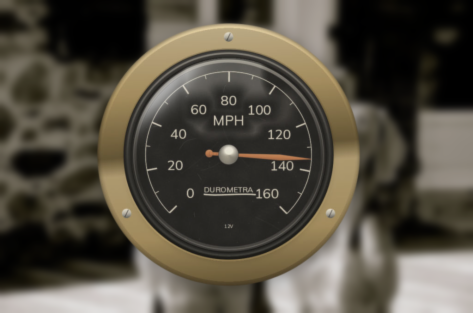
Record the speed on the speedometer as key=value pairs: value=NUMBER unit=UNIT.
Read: value=135 unit=mph
